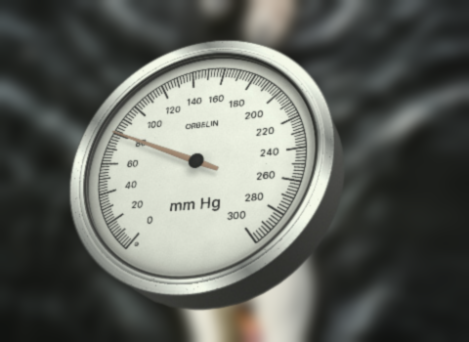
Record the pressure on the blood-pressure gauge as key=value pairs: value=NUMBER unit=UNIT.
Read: value=80 unit=mmHg
